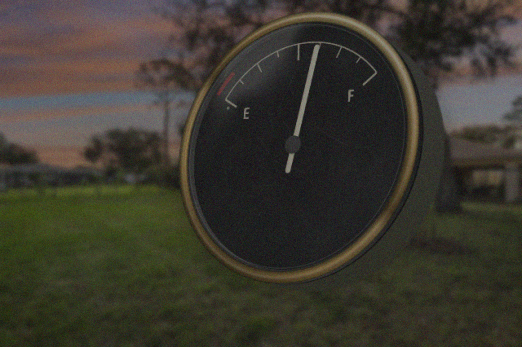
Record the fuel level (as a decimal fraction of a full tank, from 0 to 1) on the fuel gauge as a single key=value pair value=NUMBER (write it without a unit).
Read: value=0.625
